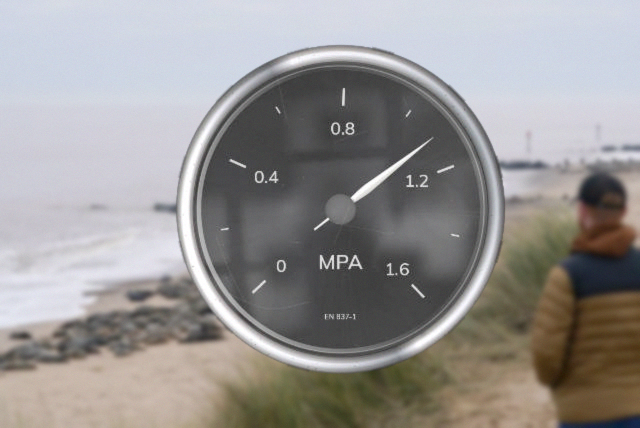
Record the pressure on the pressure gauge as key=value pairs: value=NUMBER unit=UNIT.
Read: value=1.1 unit=MPa
